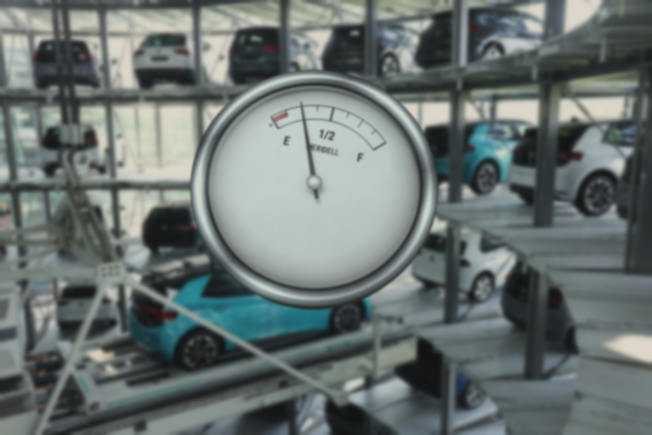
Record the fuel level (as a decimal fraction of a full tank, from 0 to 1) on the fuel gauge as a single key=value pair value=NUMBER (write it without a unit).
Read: value=0.25
